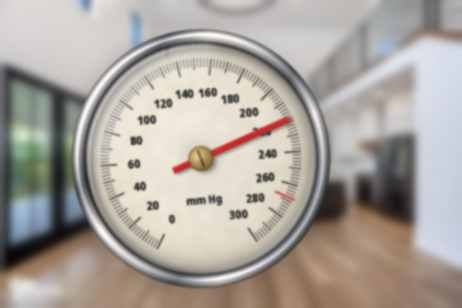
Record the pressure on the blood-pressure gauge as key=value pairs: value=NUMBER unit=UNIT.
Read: value=220 unit=mmHg
